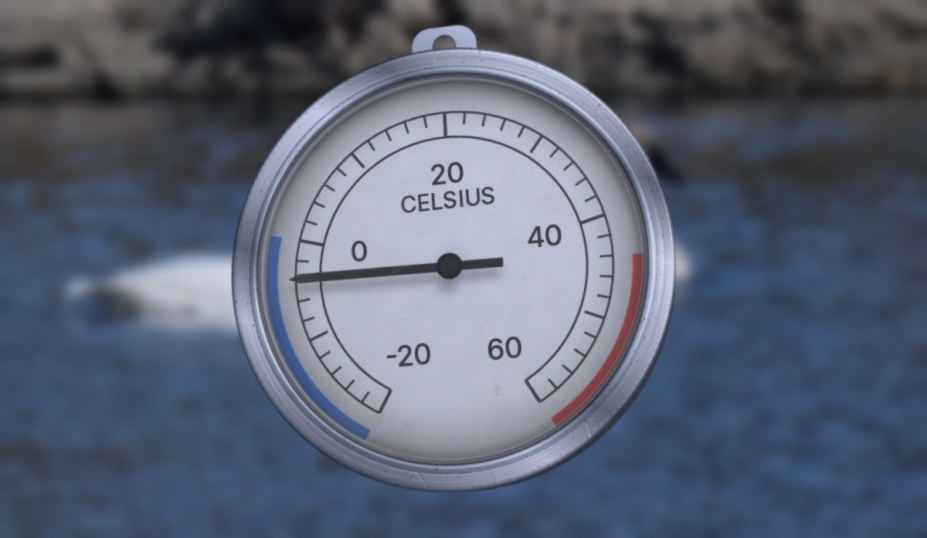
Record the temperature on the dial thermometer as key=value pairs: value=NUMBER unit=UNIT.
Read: value=-4 unit=°C
